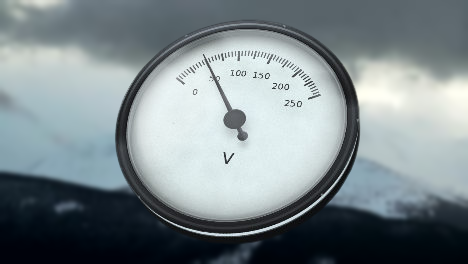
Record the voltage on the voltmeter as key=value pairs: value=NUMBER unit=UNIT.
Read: value=50 unit=V
